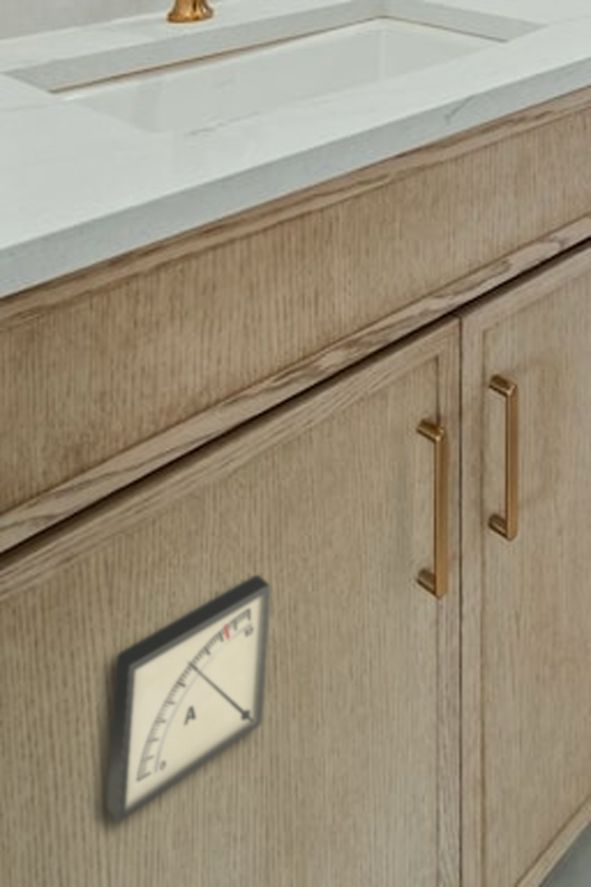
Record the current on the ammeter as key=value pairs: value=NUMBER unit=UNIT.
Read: value=6 unit=A
